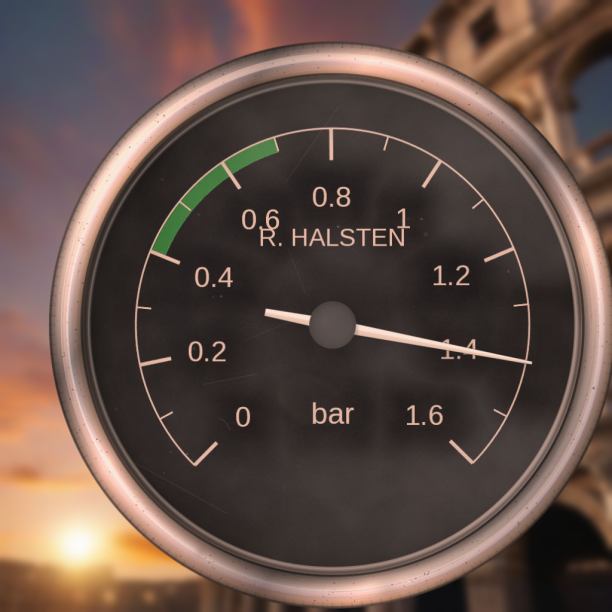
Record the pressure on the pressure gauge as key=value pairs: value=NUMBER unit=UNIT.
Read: value=1.4 unit=bar
